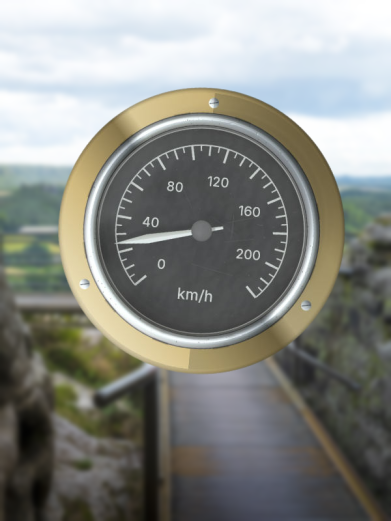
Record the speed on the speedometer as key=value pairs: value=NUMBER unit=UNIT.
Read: value=25 unit=km/h
